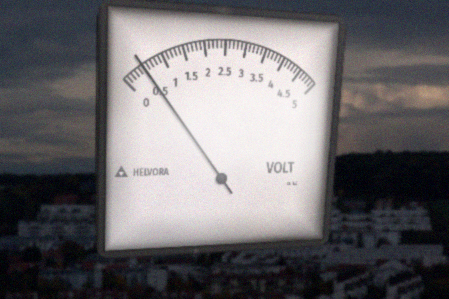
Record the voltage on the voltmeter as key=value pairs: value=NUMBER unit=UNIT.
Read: value=0.5 unit=V
